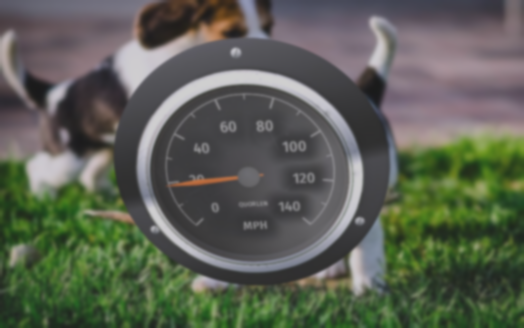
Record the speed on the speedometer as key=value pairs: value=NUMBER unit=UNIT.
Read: value=20 unit=mph
